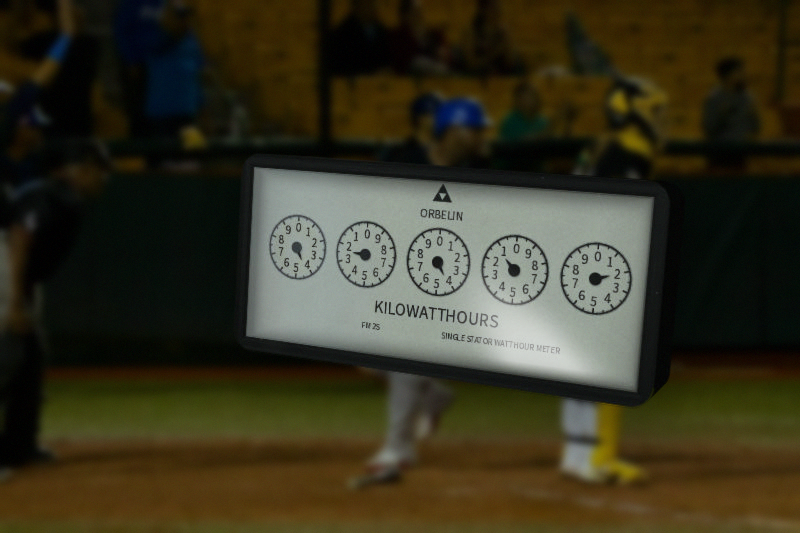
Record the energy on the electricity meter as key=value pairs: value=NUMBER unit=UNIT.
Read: value=42412 unit=kWh
